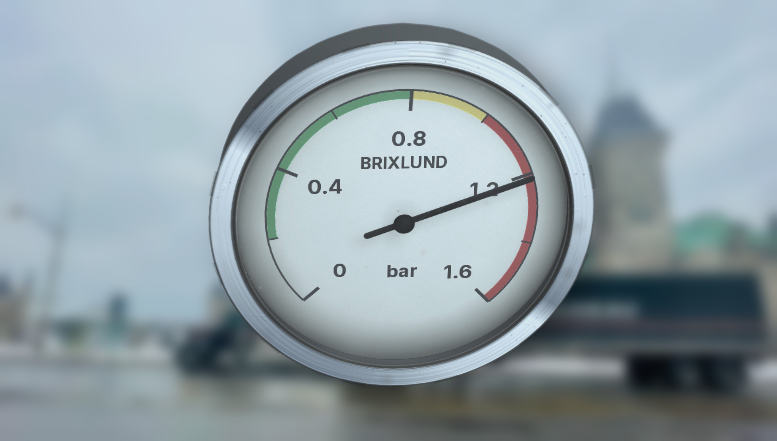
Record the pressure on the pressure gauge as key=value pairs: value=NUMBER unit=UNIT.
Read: value=1.2 unit=bar
